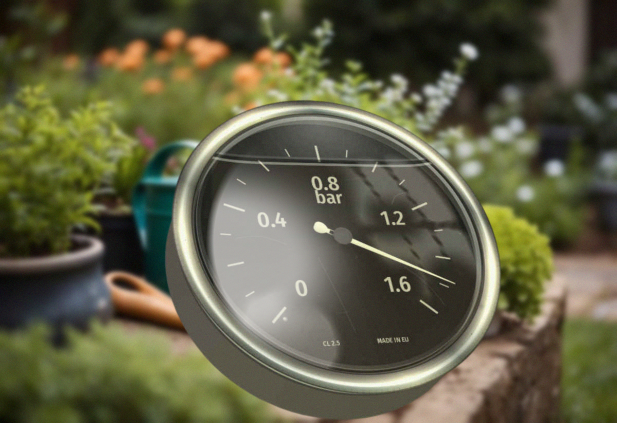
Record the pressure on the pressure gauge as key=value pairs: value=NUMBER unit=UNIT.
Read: value=1.5 unit=bar
